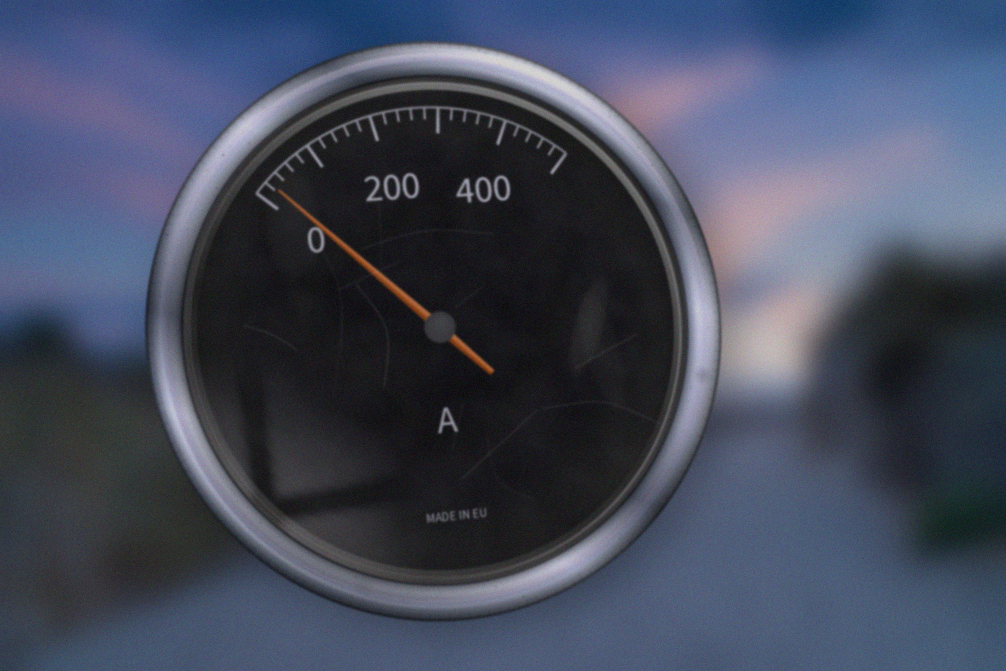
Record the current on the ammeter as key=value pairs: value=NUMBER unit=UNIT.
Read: value=20 unit=A
